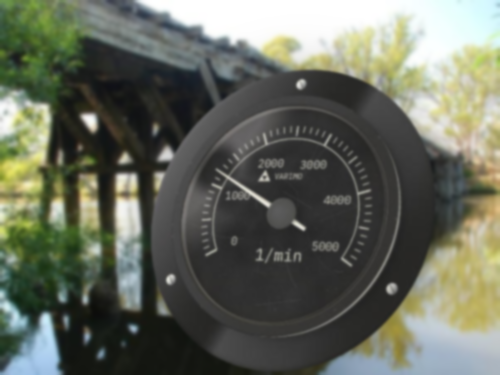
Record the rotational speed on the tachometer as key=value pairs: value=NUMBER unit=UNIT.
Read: value=1200 unit=rpm
